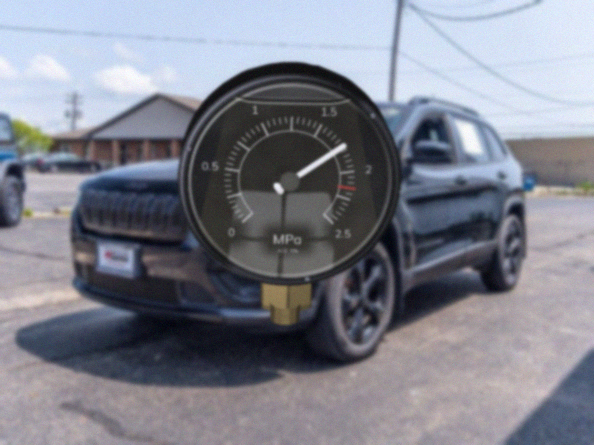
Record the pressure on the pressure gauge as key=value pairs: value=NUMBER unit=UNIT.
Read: value=1.75 unit=MPa
